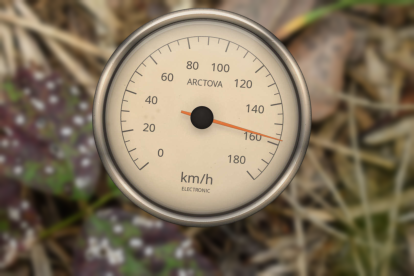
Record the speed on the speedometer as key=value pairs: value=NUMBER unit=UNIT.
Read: value=157.5 unit=km/h
